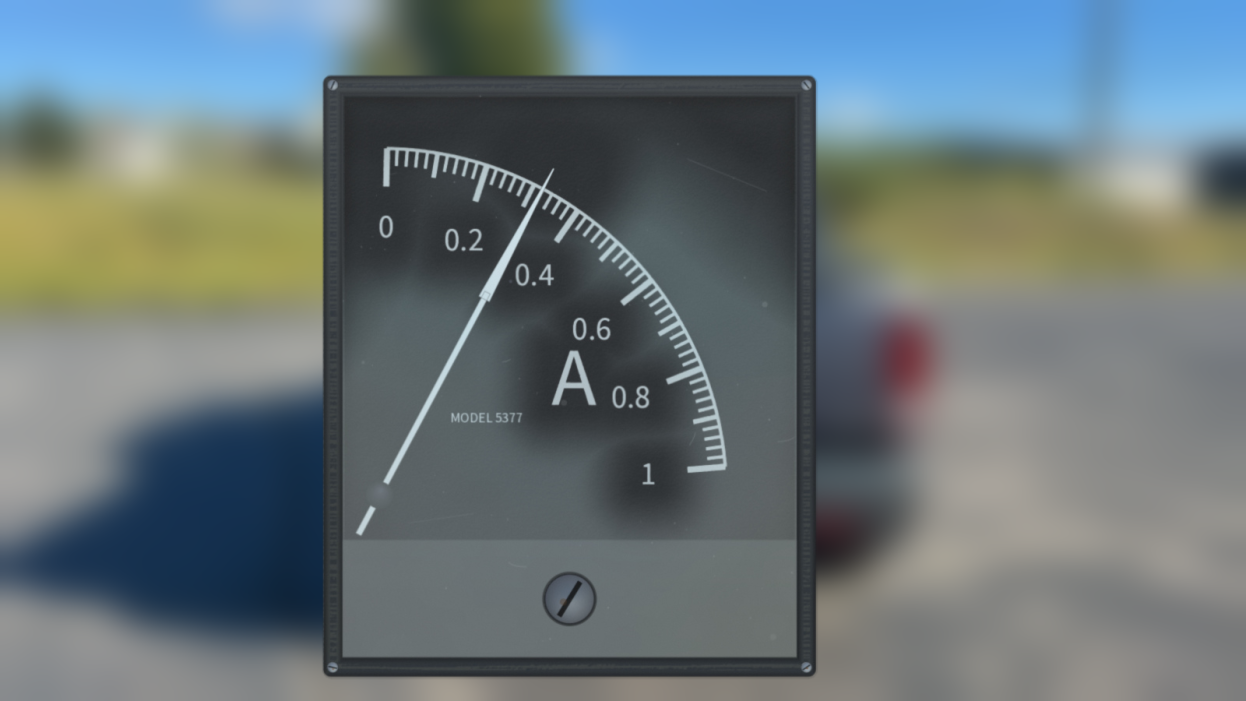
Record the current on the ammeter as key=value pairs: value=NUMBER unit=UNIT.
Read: value=0.32 unit=A
